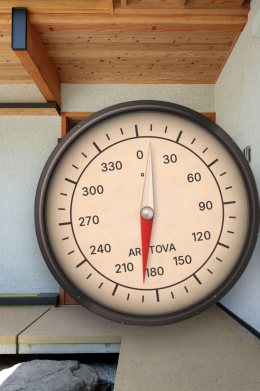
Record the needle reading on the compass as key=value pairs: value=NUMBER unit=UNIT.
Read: value=190 unit=°
